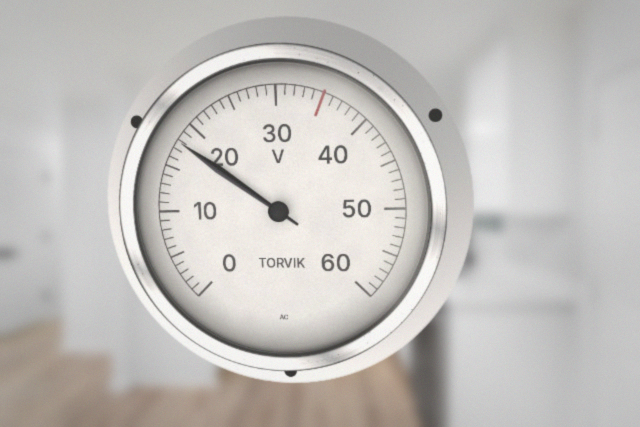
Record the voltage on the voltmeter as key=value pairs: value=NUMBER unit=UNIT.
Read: value=18 unit=V
